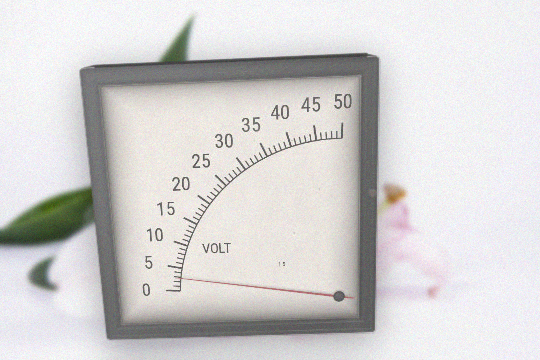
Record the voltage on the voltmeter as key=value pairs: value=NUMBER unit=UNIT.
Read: value=3 unit=V
